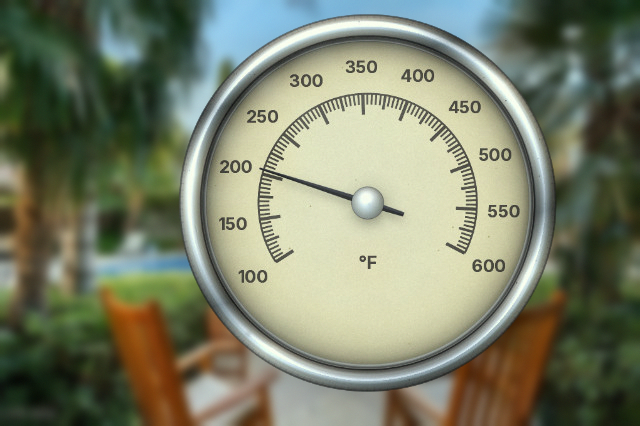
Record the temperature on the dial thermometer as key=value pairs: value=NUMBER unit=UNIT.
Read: value=205 unit=°F
